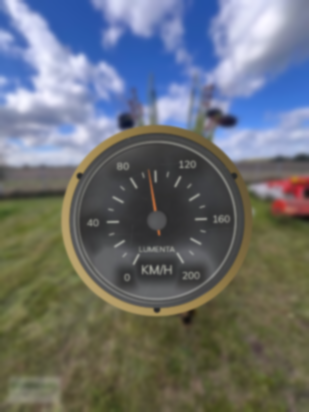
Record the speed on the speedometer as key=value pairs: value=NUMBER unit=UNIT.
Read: value=95 unit=km/h
